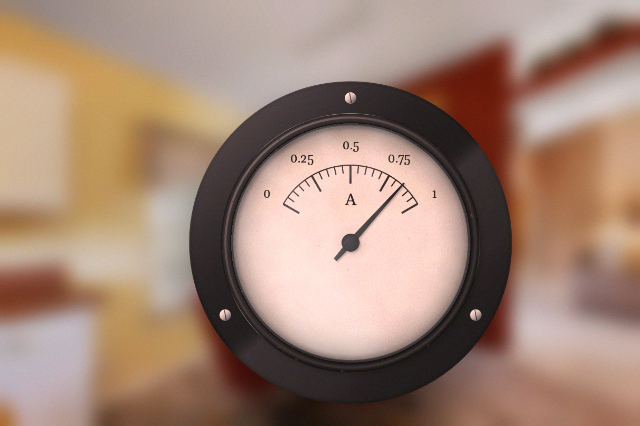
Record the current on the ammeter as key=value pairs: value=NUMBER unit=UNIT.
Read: value=0.85 unit=A
